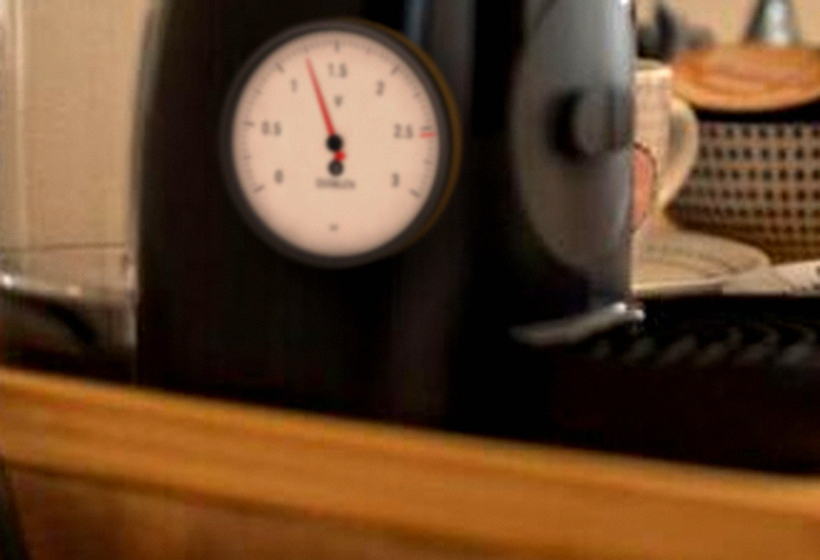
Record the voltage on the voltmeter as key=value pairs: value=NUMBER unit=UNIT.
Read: value=1.25 unit=V
